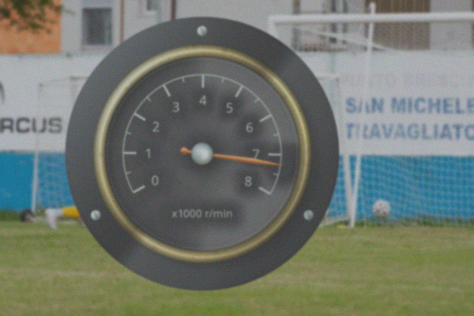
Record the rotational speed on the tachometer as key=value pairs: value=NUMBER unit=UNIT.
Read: value=7250 unit=rpm
